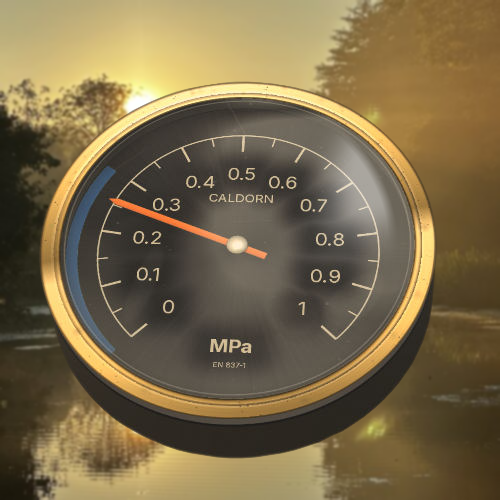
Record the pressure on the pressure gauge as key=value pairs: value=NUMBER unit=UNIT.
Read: value=0.25 unit=MPa
